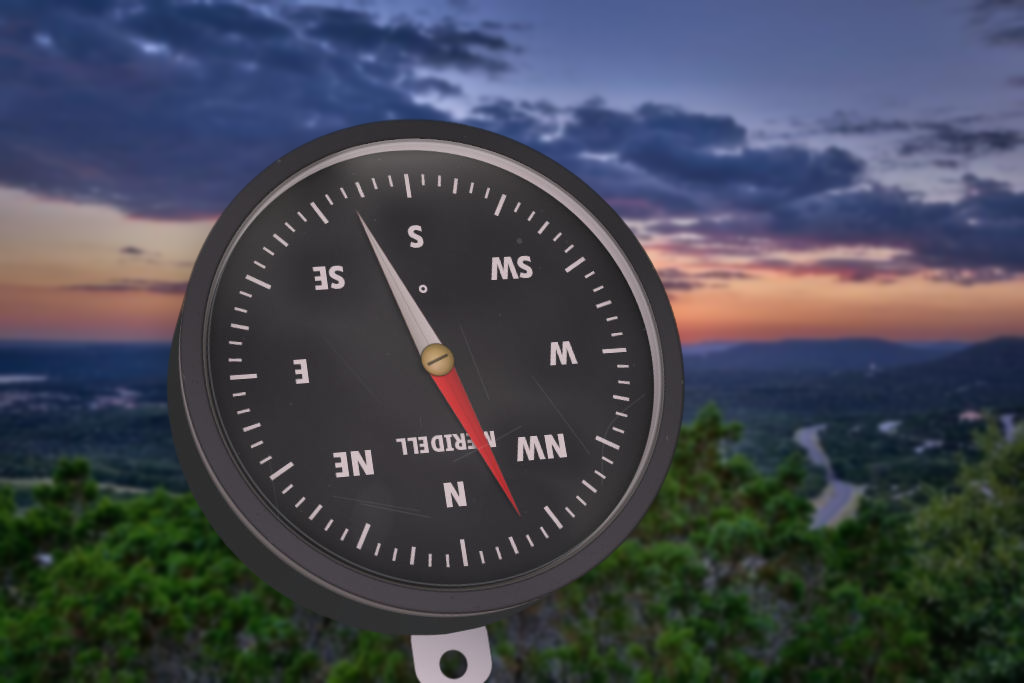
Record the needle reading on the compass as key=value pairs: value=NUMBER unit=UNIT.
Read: value=340 unit=°
